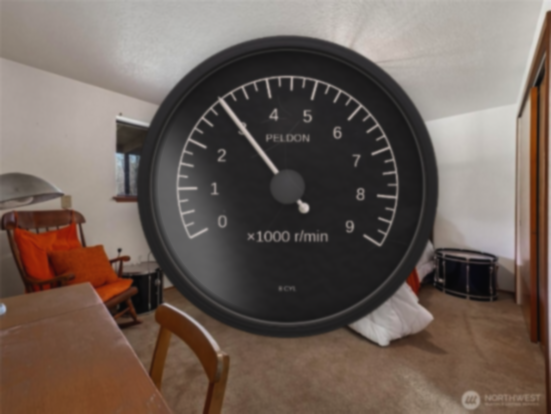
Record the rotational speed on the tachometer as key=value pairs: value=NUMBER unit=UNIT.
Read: value=3000 unit=rpm
